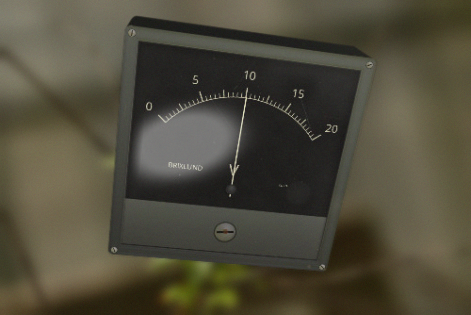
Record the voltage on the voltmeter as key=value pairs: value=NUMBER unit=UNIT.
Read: value=10 unit=V
